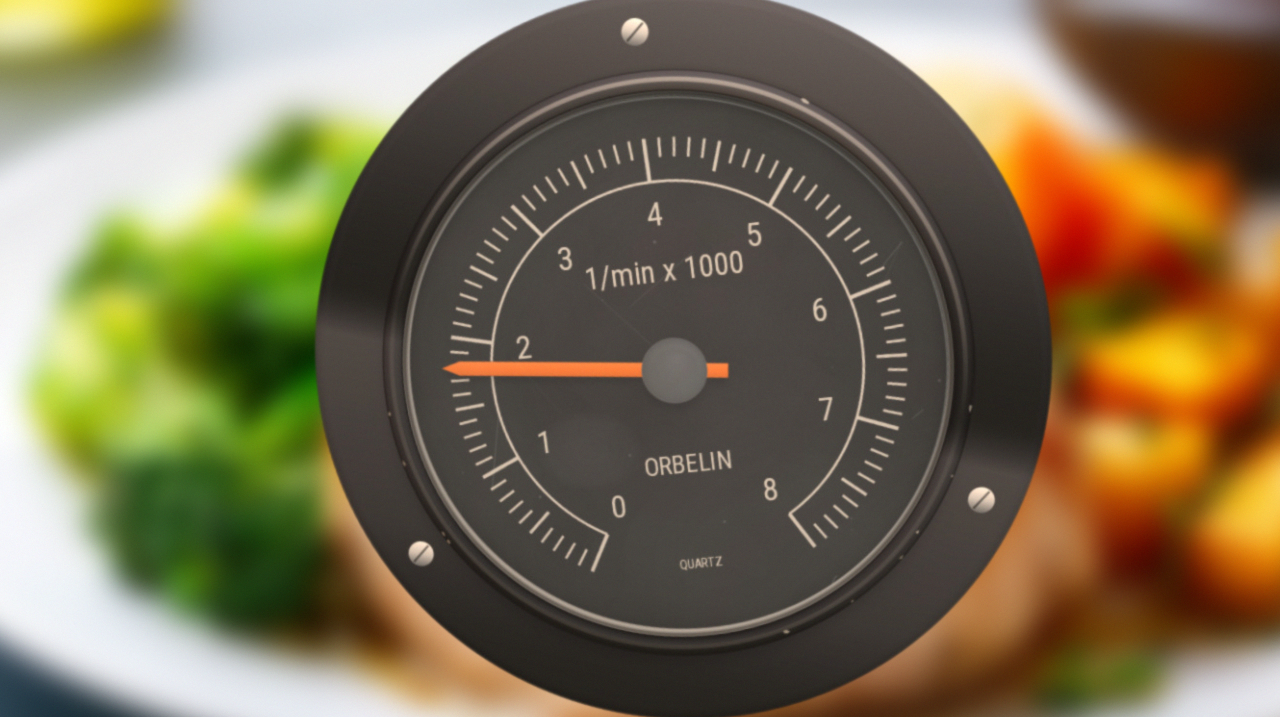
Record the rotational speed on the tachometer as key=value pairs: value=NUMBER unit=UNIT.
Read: value=1800 unit=rpm
